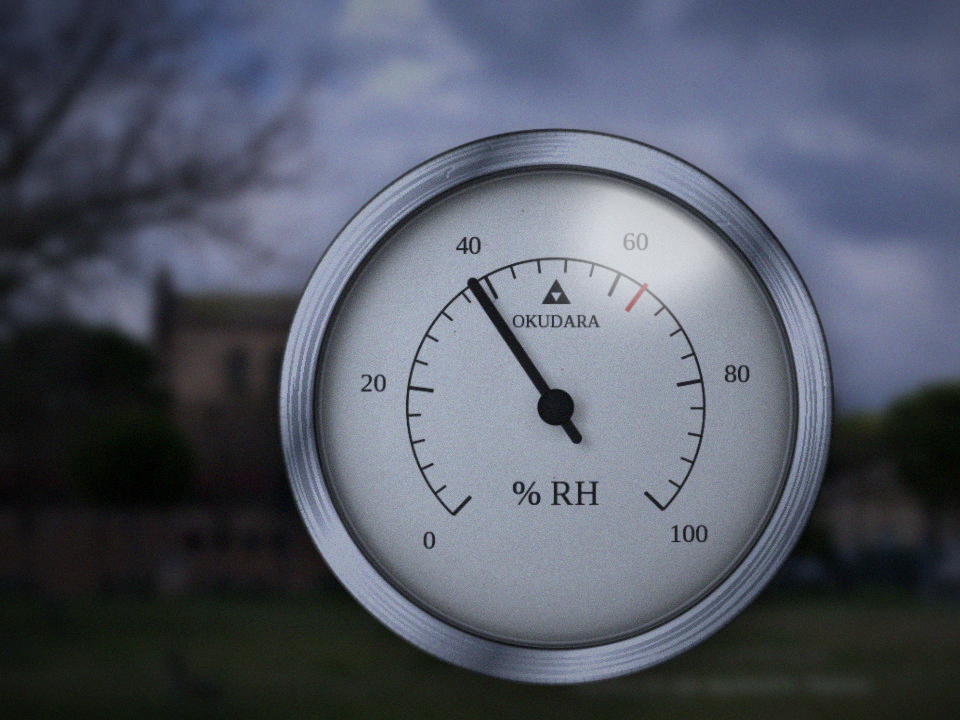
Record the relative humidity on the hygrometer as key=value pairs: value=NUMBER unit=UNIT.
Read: value=38 unit=%
